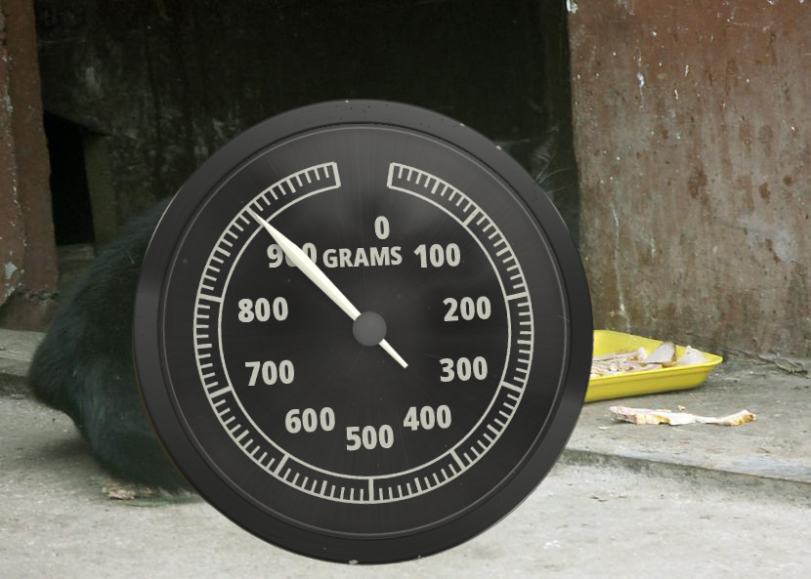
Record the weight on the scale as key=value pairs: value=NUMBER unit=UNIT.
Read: value=900 unit=g
